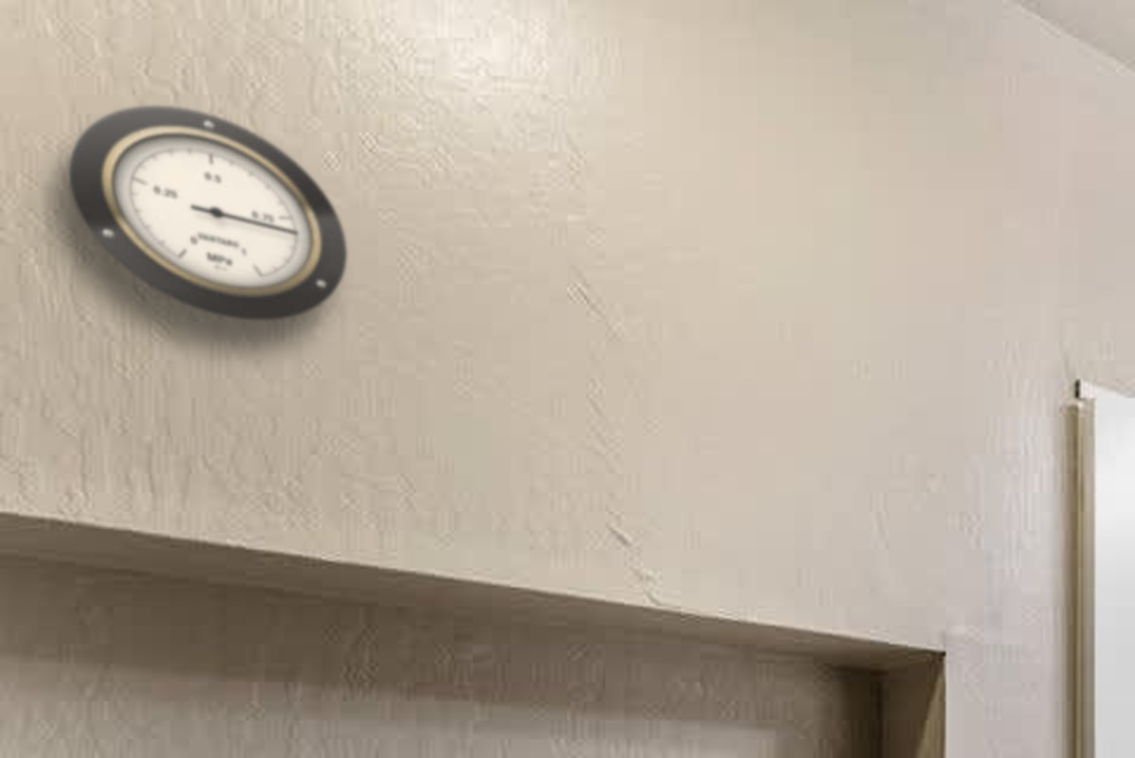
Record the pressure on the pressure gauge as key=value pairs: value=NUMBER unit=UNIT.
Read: value=0.8 unit=MPa
